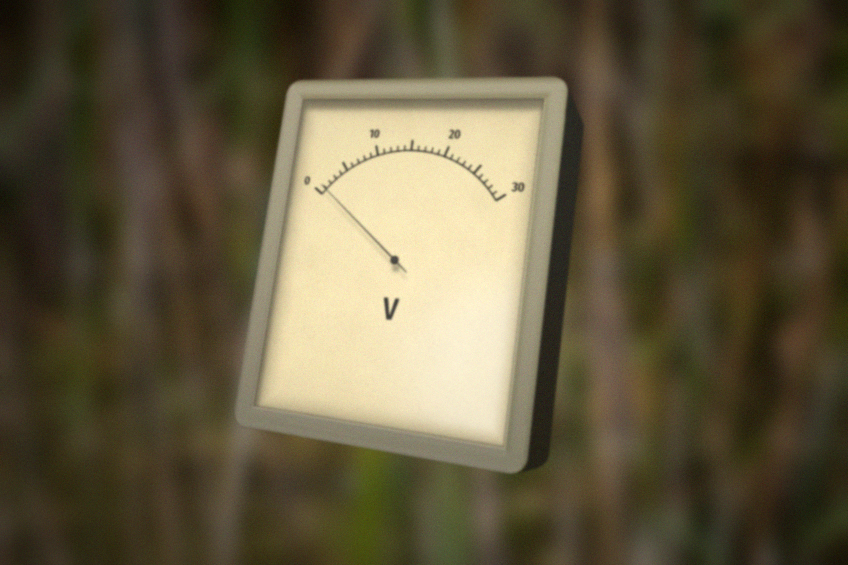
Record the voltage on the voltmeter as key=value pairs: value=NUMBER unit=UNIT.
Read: value=1 unit=V
